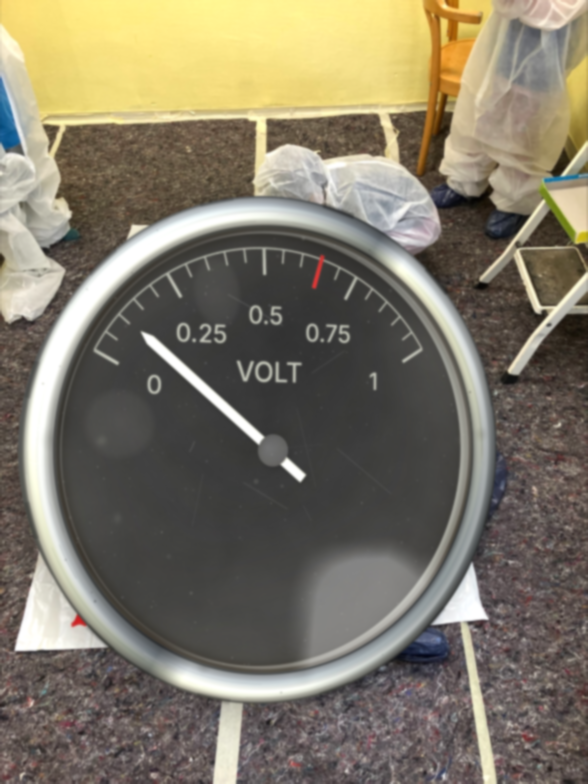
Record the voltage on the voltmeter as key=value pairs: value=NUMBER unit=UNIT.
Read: value=0.1 unit=V
